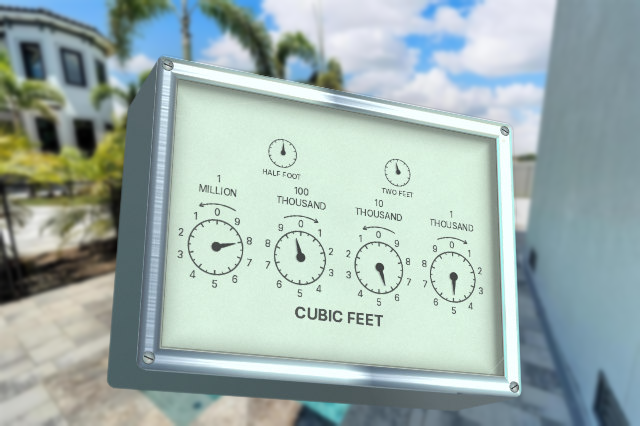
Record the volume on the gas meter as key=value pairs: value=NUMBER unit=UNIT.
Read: value=795500 unit=ft³
